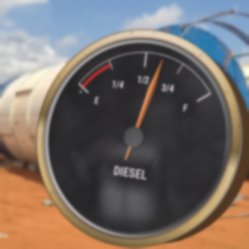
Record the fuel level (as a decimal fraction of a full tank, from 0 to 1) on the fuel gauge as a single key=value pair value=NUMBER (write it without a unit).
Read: value=0.625
